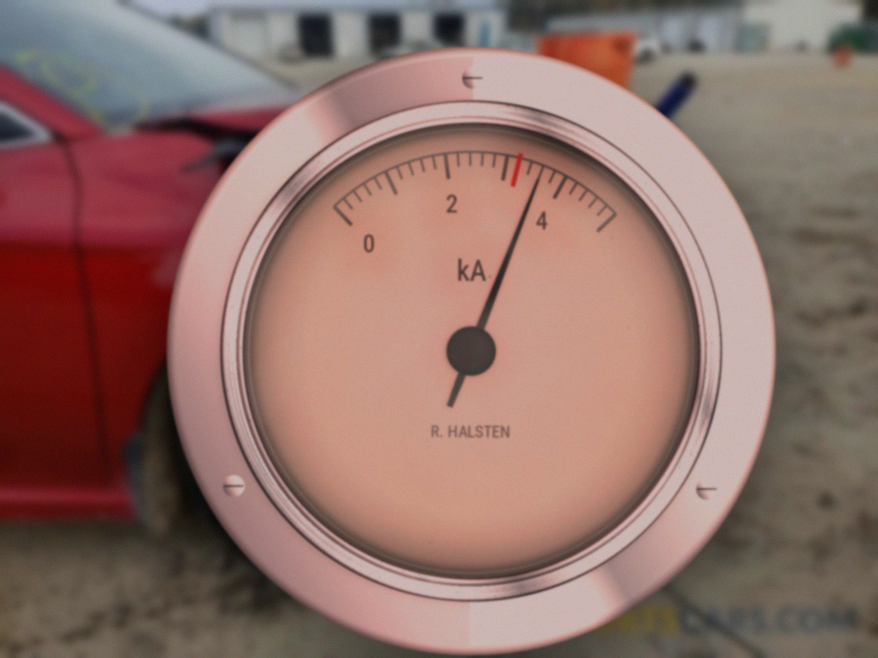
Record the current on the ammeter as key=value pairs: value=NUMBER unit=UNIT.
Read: value=3.6 unit=kA
